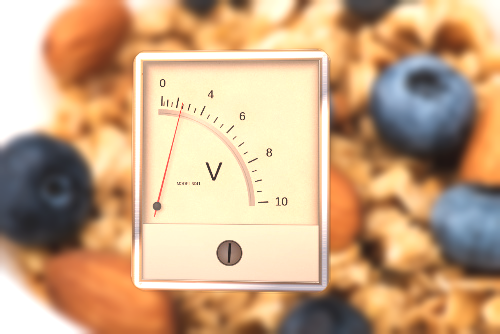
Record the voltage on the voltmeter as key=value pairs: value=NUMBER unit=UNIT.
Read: value=2.5 unit=V
